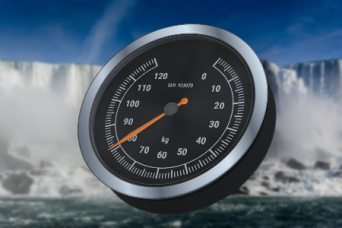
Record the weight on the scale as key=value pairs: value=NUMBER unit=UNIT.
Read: value=80 unit=kg
